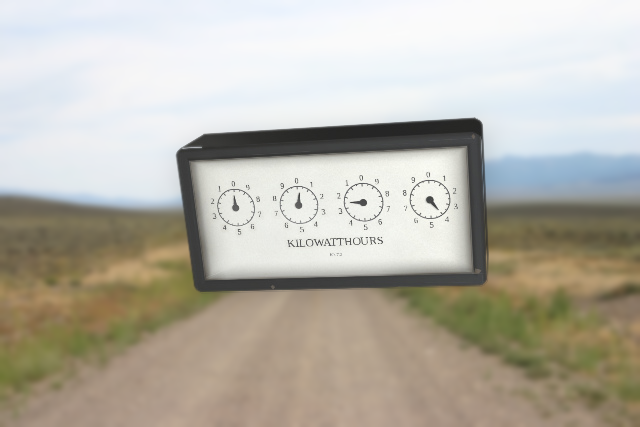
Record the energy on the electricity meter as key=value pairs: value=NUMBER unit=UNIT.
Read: value=24 unit=kWh
